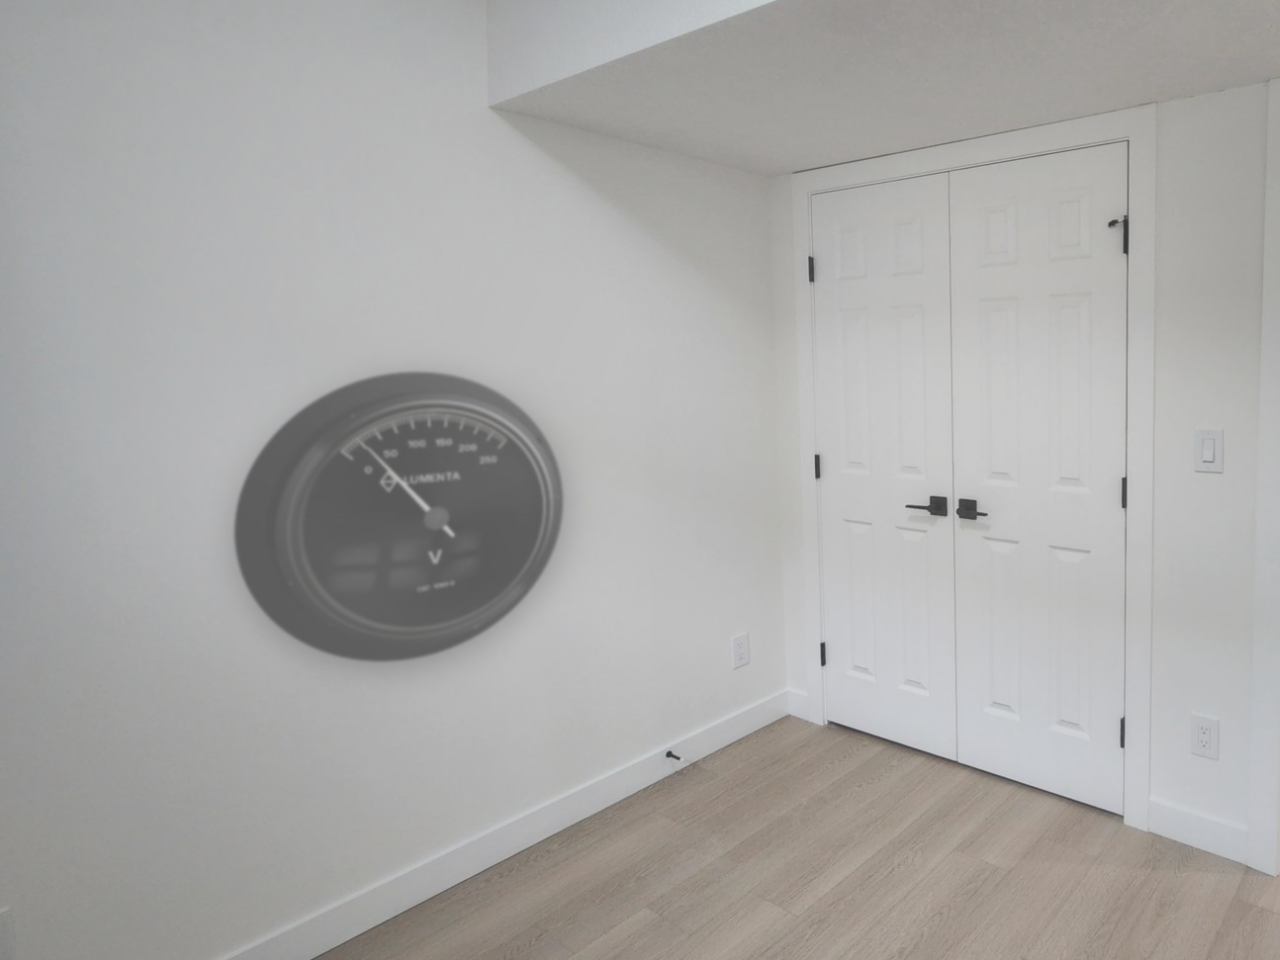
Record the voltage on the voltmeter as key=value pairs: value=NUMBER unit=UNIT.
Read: value=25 unit=V
